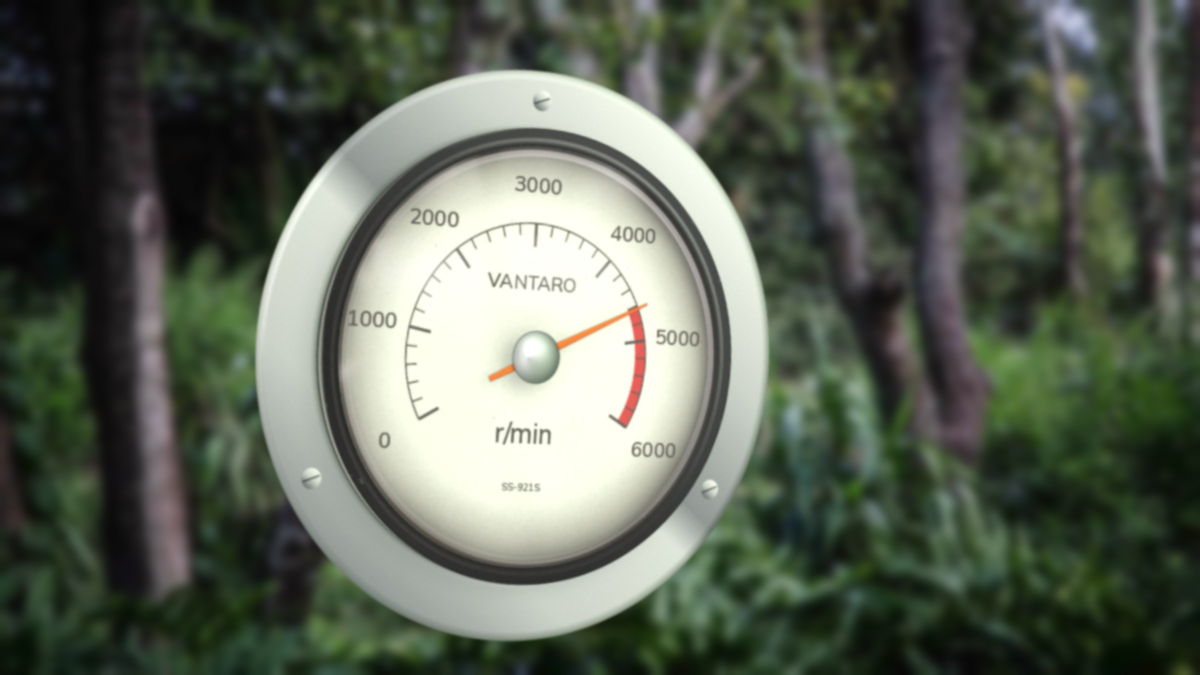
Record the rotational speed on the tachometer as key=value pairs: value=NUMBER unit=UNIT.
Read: value=4600 unit=rpm
